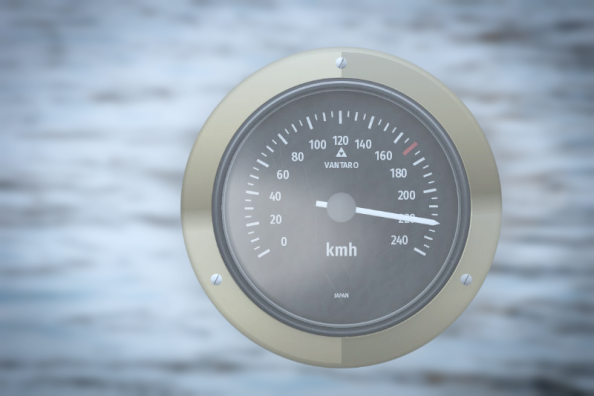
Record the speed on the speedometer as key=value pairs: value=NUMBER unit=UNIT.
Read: value=220 unit=km/h
